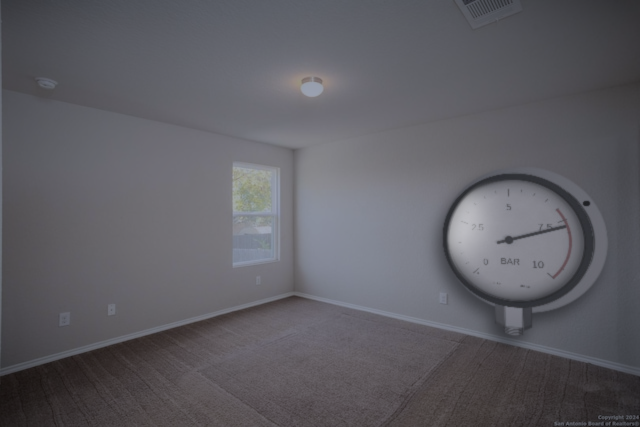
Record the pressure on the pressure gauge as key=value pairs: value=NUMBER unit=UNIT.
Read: value=7.75 unit=bar
